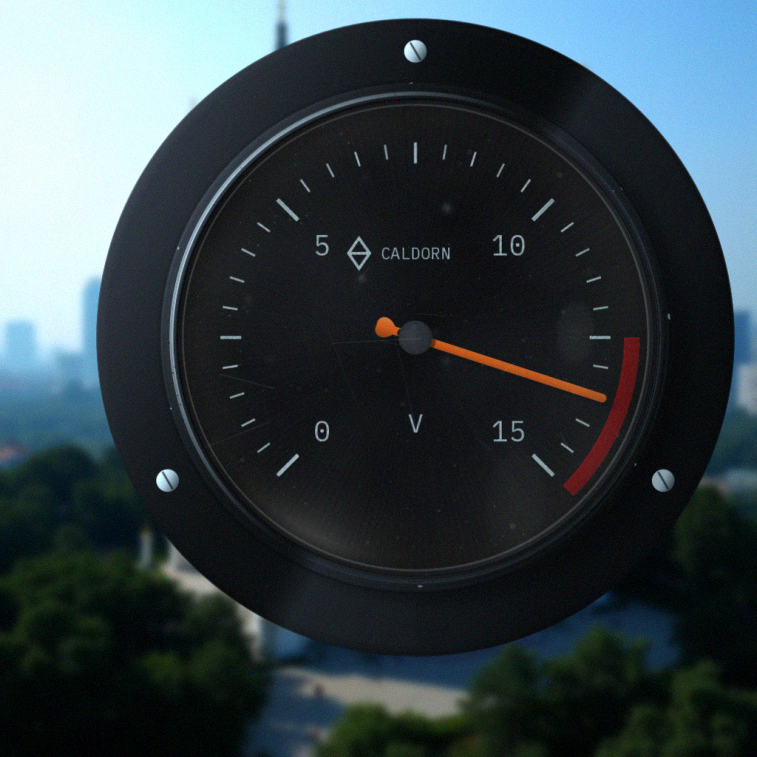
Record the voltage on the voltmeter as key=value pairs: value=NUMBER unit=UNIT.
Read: value=13.5 unit=V
